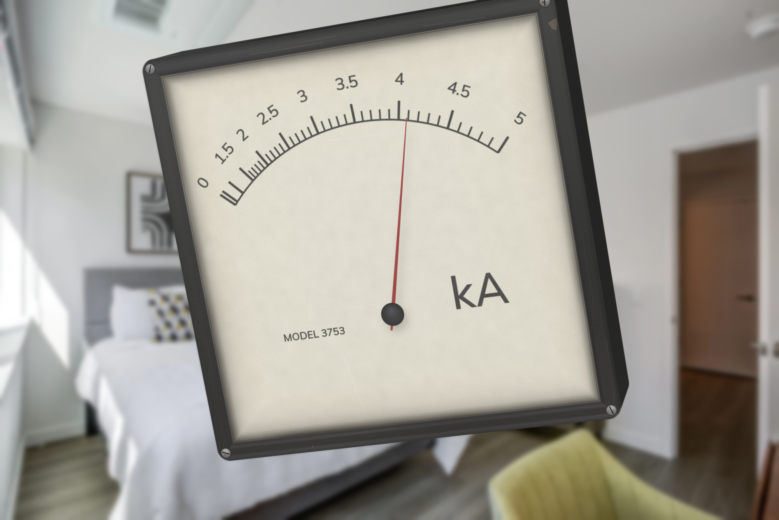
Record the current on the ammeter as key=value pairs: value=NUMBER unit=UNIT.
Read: value=4.1 unit=kA
